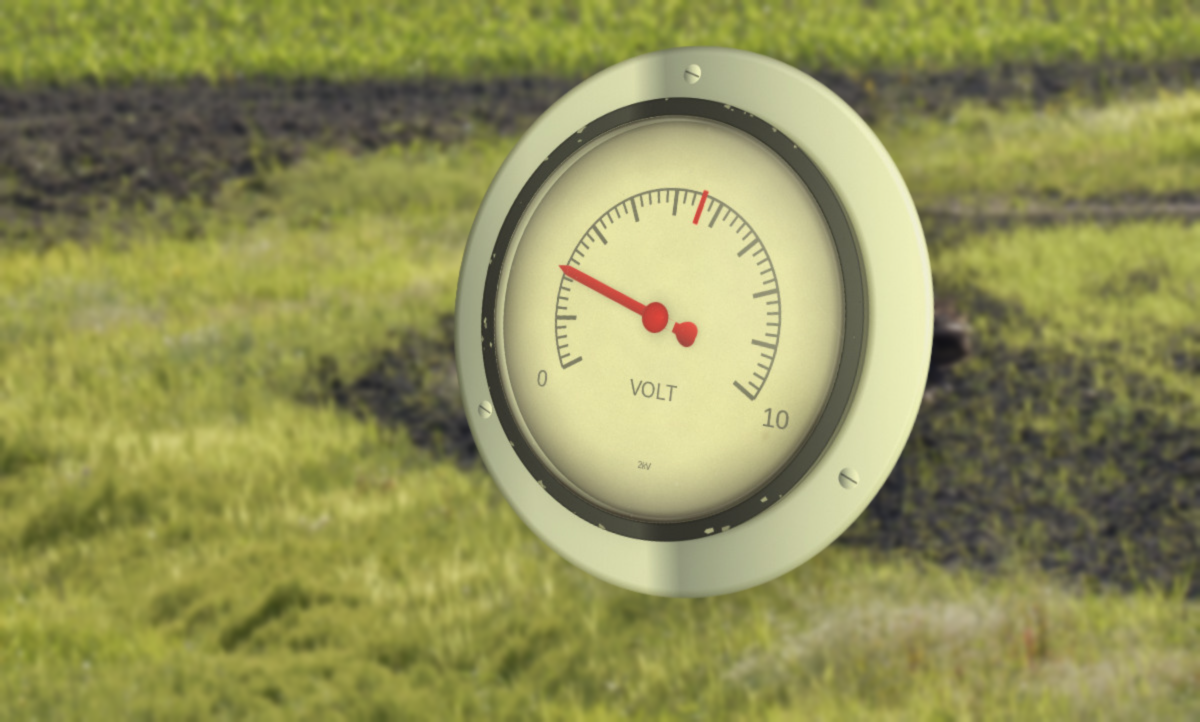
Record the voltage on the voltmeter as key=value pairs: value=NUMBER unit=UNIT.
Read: value=2 unit=V
